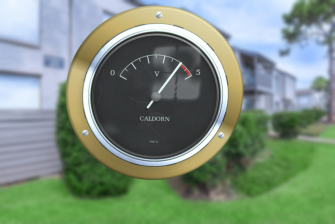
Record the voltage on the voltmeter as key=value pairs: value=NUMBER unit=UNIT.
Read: value=4 unit=V
